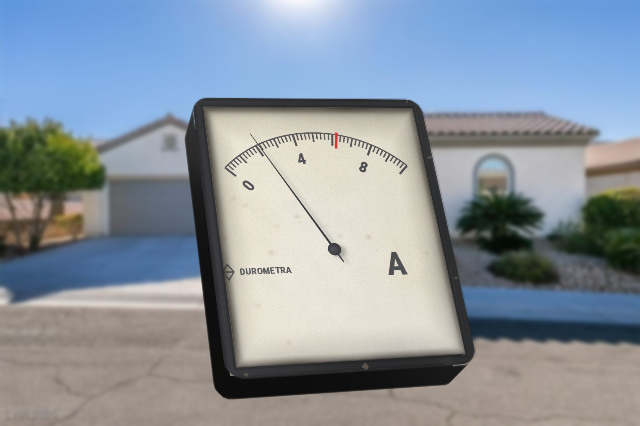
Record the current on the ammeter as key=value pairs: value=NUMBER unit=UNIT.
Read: value=2 unit=A
